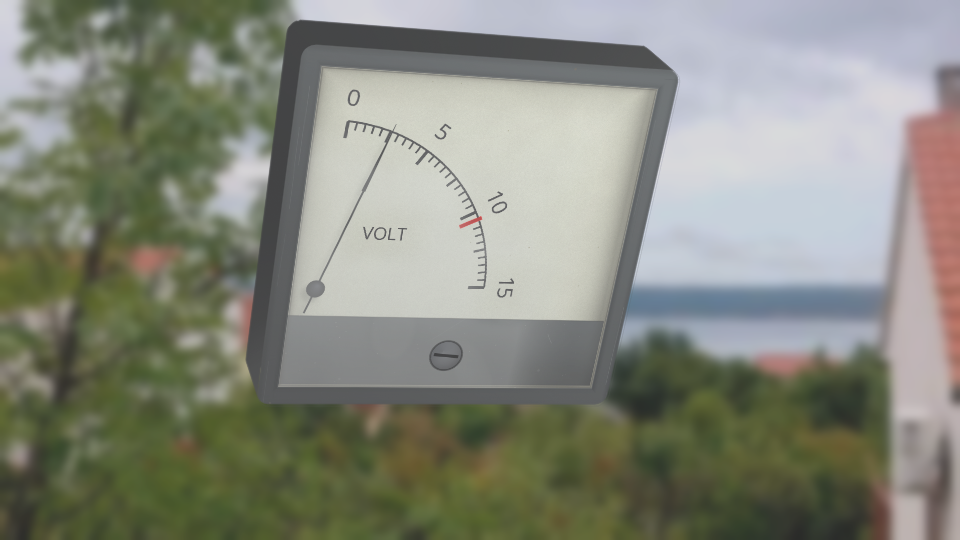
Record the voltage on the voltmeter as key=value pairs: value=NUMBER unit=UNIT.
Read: value=2.5 unit=V
